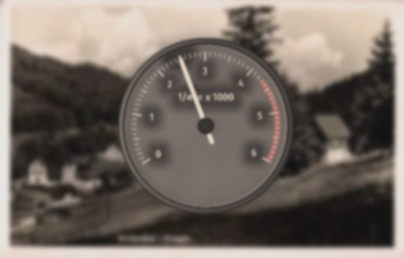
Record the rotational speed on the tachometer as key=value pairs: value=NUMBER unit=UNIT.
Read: value=2500 unit=rpm
